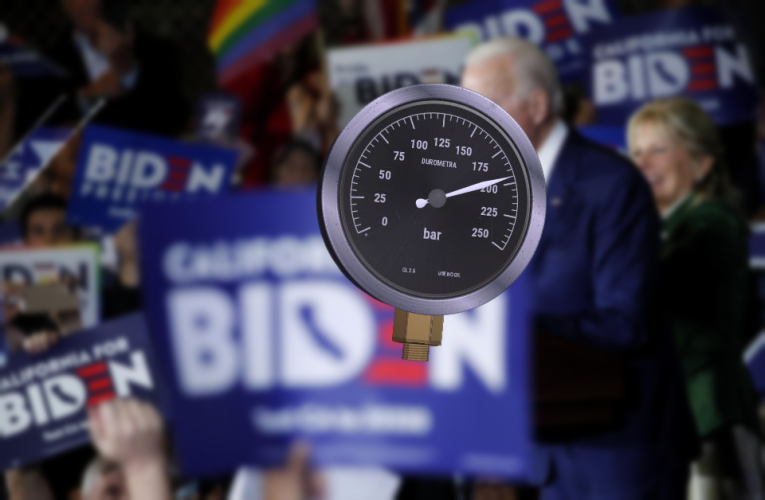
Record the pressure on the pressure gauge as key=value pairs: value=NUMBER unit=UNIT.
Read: value=195 unit=bar
